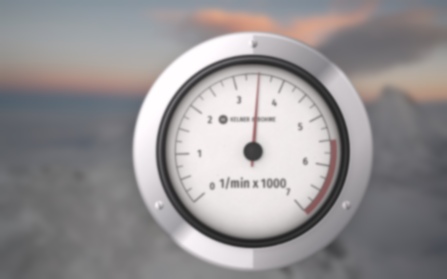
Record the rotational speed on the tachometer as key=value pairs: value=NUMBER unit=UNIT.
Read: value=3500 unit=rpm
